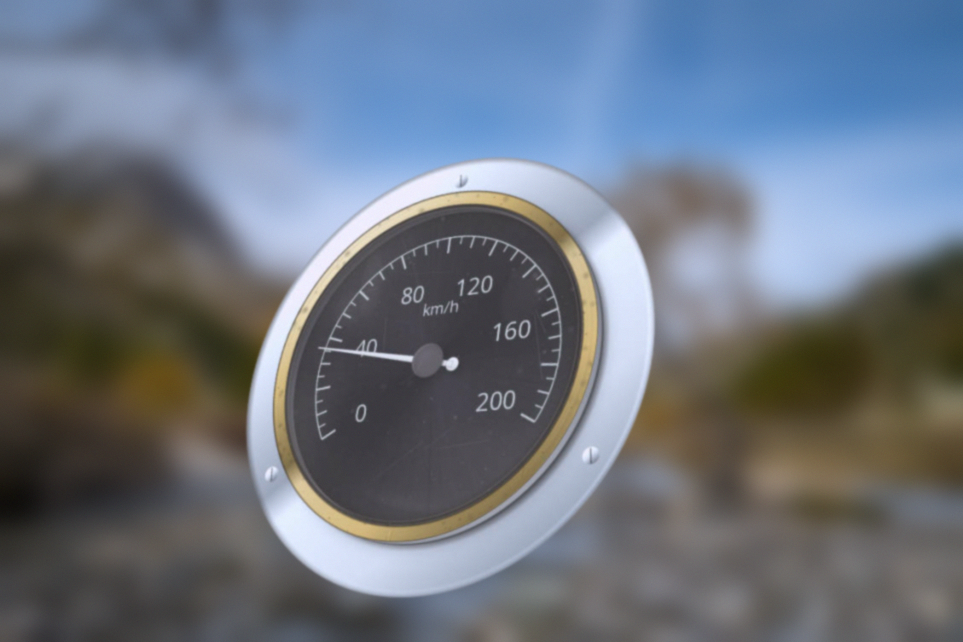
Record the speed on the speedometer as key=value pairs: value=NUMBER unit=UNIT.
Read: value=35 unit=km/h
